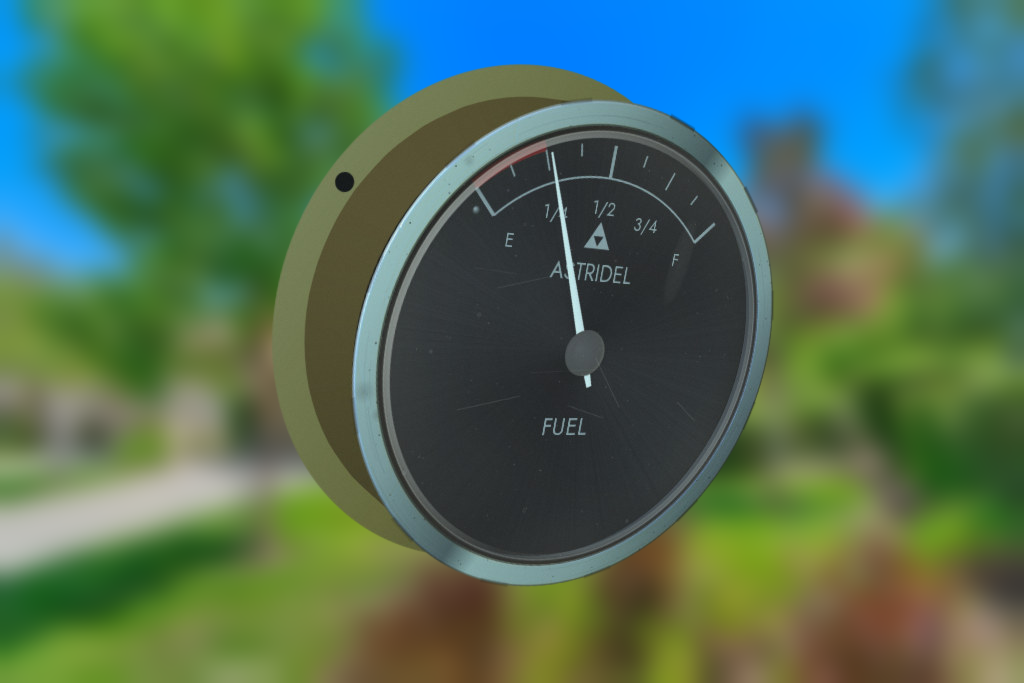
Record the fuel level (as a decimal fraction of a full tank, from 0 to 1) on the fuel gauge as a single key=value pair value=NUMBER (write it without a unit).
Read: value=0.25
